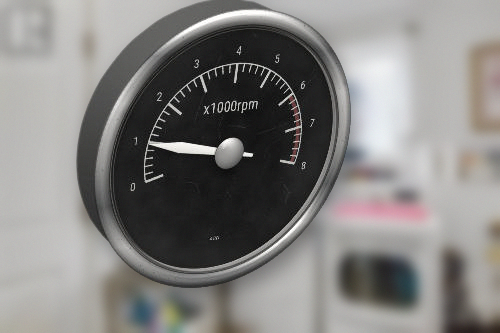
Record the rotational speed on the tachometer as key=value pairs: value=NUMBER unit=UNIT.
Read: value=1000 unit=rpm
